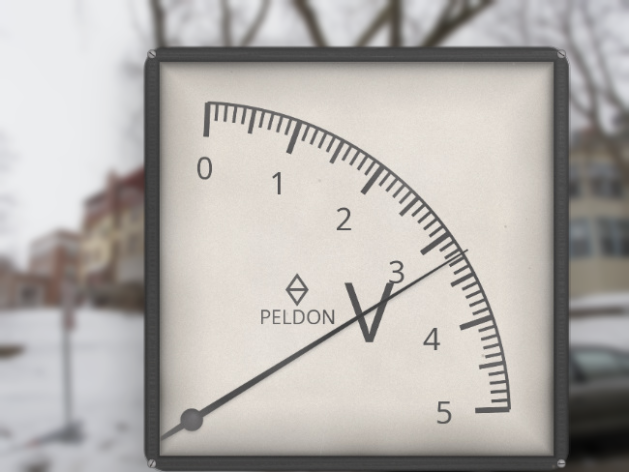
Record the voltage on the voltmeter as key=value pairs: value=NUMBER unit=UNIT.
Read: value=3.25 unit=V
